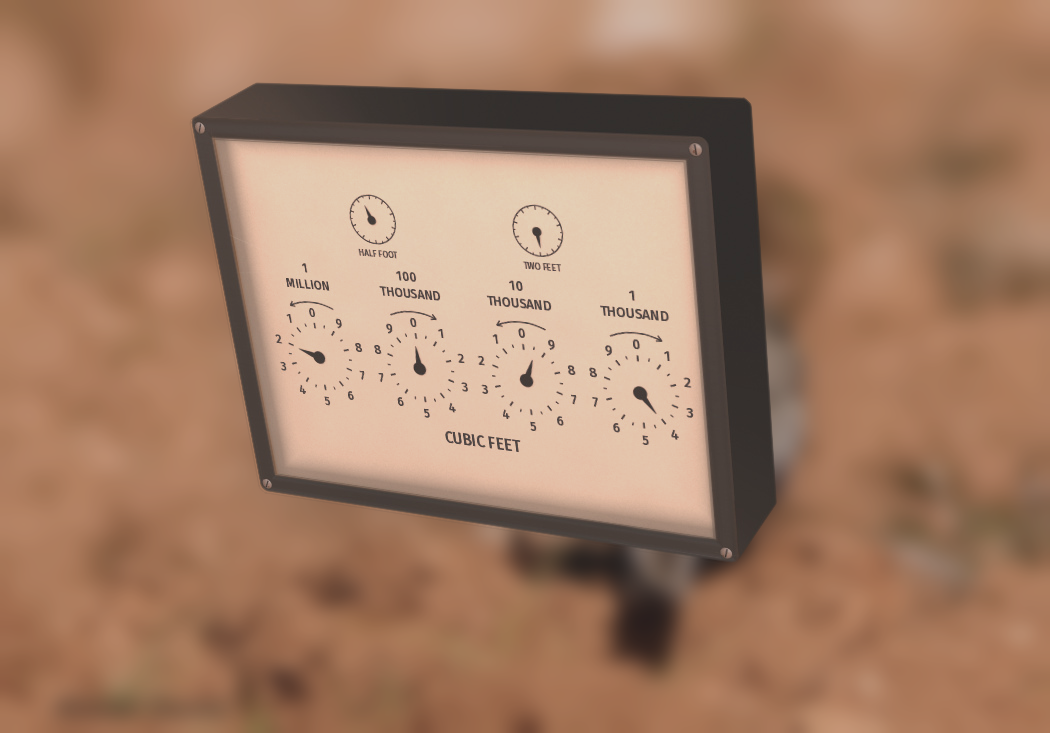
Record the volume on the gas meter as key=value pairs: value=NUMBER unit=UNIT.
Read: value=199400 unit=ft³
